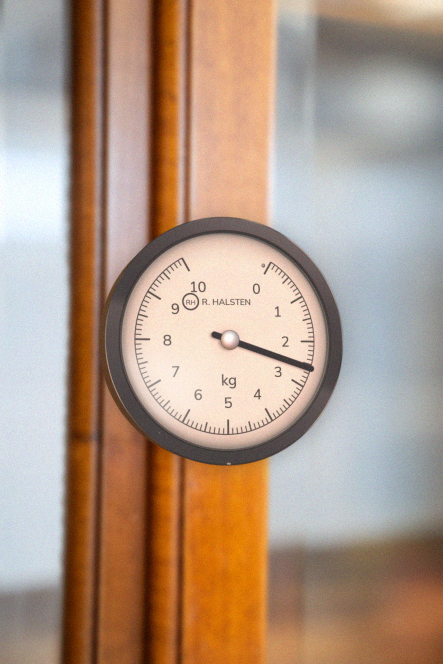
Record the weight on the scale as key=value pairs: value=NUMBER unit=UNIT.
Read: value=2.6 unit=kg
